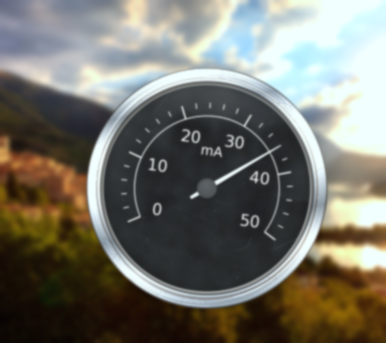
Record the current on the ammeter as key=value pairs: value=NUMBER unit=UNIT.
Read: value=36 unit=mA
